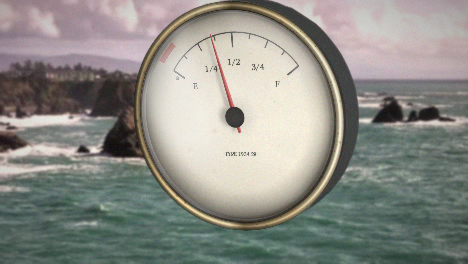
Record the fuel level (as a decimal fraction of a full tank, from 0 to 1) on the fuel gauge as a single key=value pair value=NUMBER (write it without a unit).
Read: value=0.375
